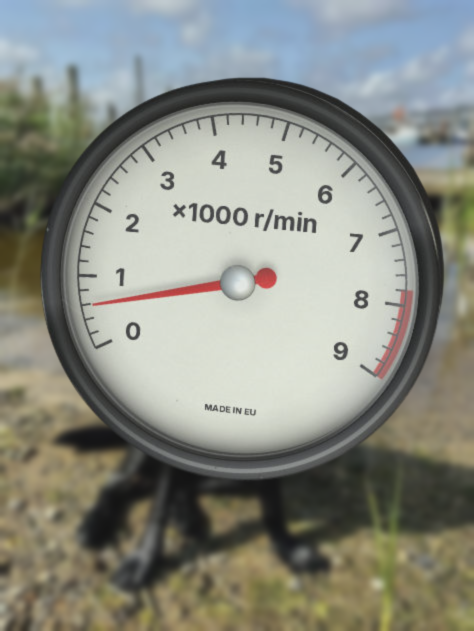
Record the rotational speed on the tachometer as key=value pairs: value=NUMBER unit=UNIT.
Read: value=600 unit=rpm
